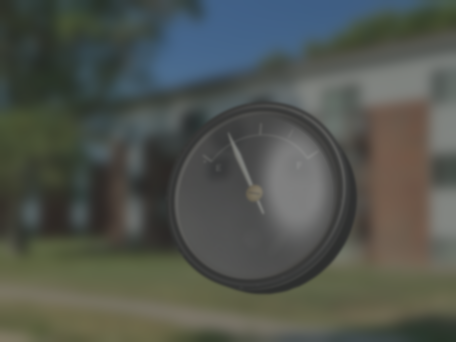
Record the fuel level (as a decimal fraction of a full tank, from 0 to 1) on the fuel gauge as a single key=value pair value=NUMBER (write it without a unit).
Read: value=0.25
